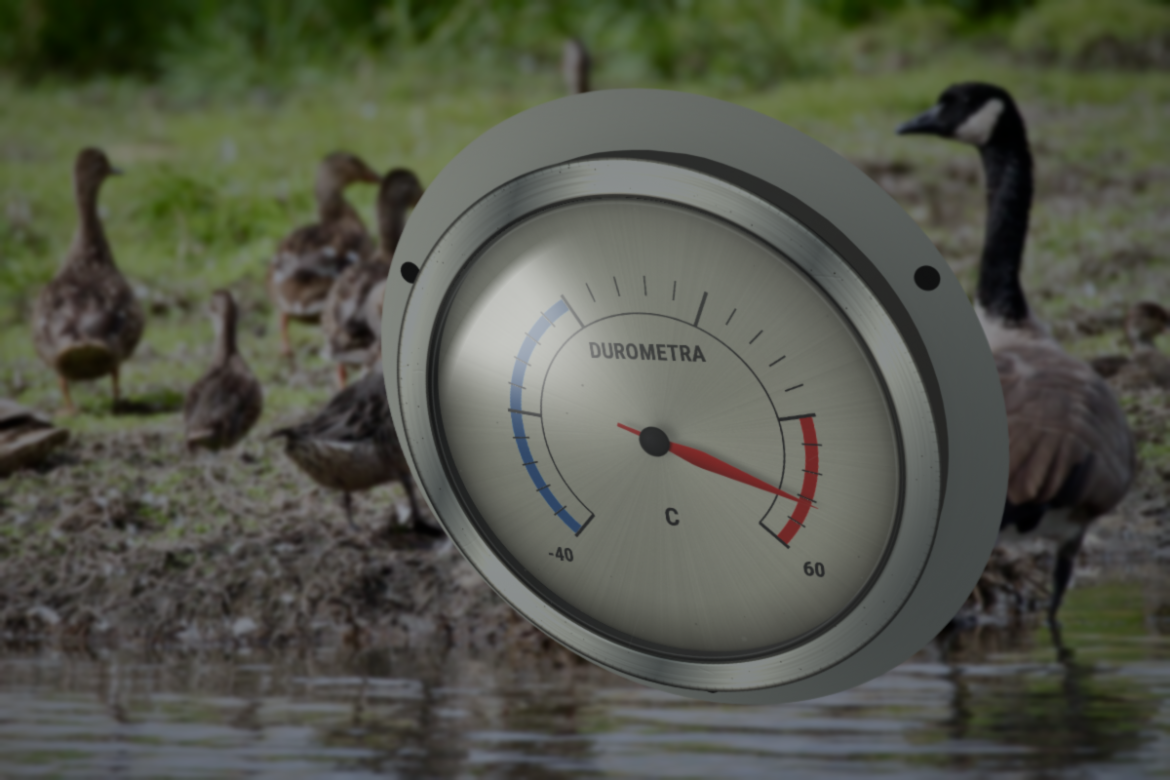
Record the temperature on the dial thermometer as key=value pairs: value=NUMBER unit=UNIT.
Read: value=52 unit=°C
